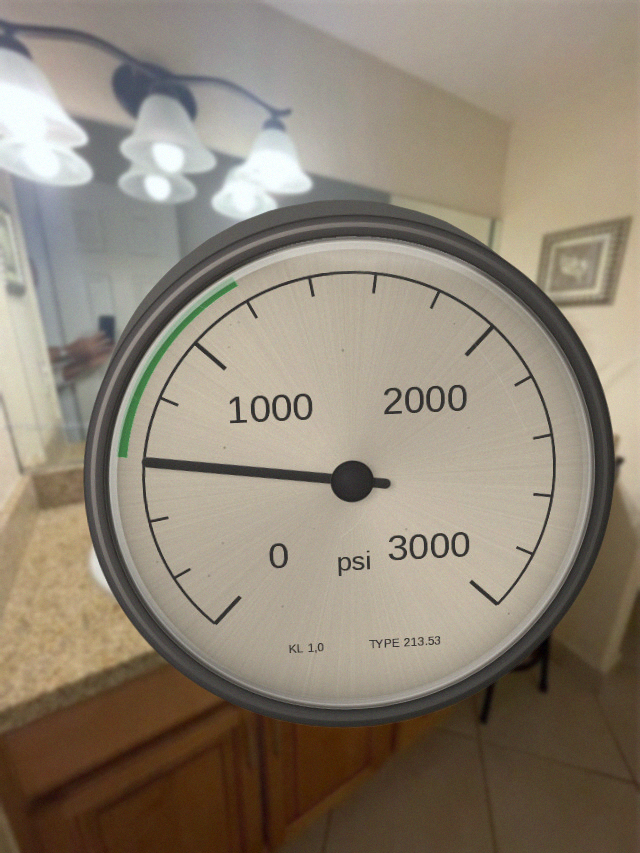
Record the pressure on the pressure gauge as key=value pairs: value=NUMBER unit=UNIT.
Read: value=600 unit=psi
